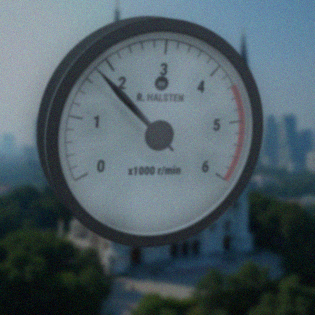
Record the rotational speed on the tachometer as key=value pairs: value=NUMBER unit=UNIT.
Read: value=1800 unit=rpm
